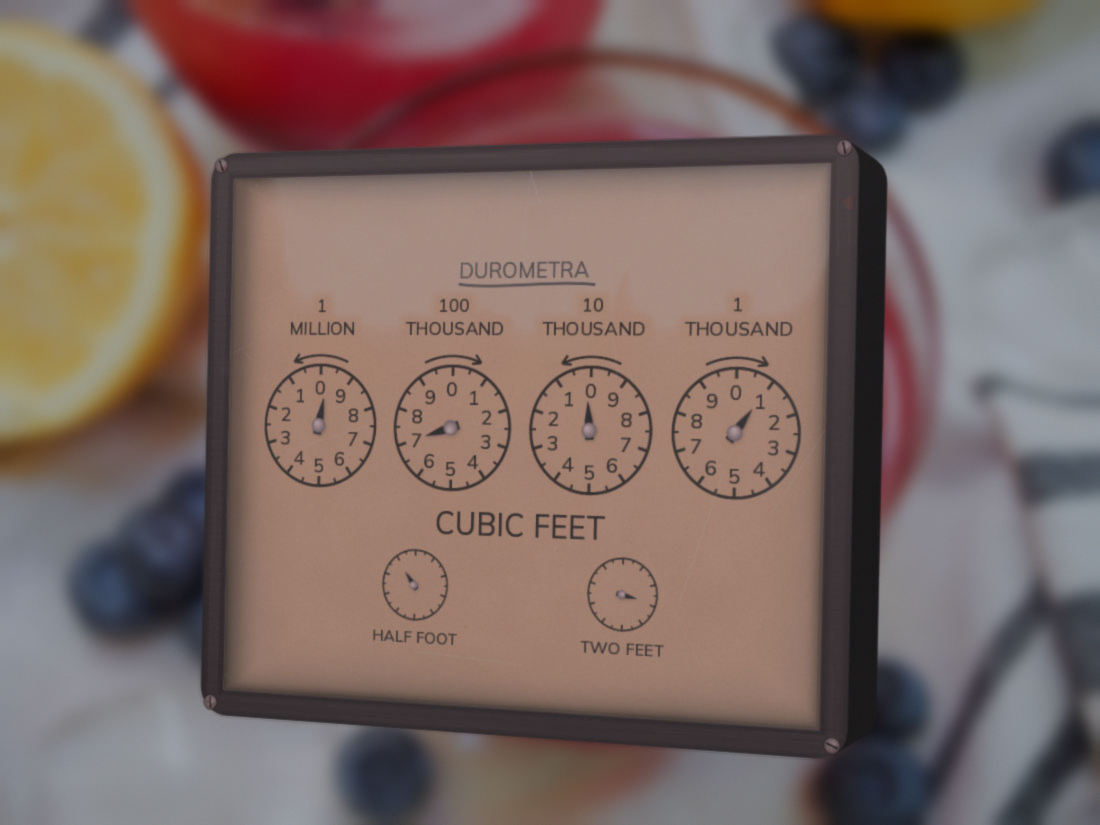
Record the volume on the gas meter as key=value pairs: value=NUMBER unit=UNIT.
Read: value=970100 unit=ft³
